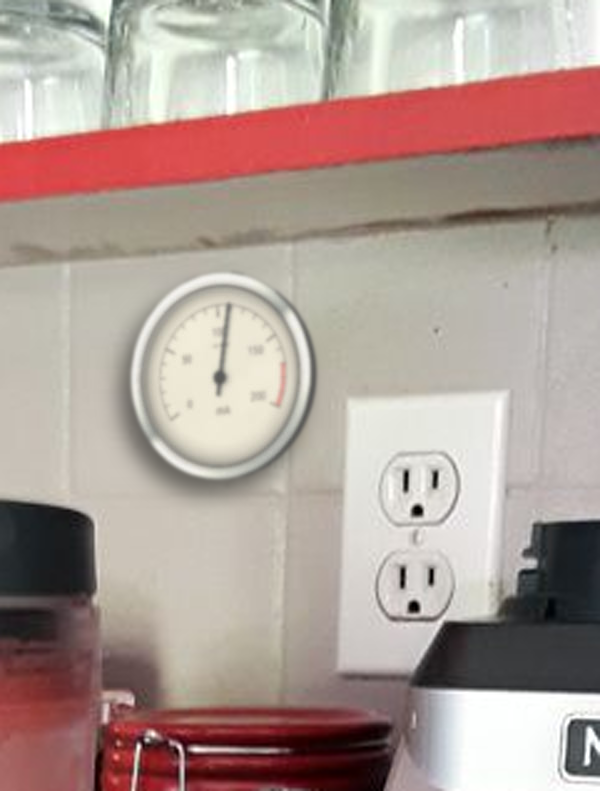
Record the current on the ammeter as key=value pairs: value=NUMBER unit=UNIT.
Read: value=110 unit=mA
